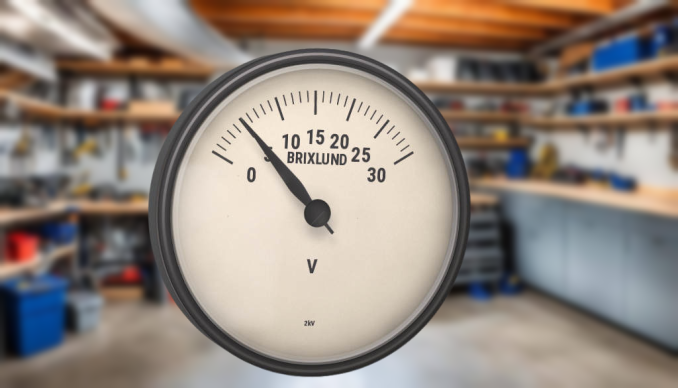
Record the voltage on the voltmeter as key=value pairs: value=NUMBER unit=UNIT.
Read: value=5 unit=V
